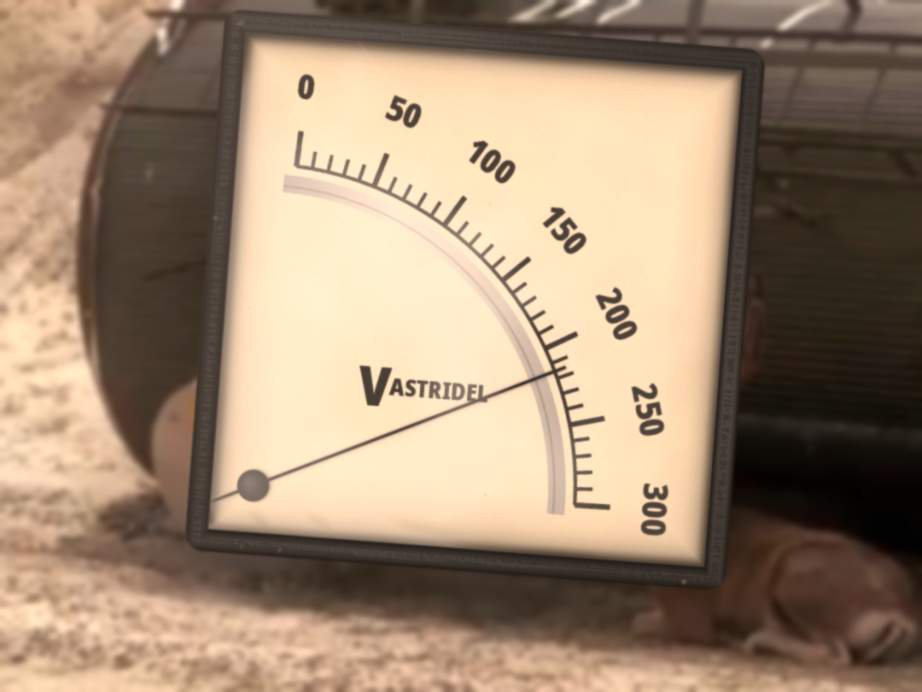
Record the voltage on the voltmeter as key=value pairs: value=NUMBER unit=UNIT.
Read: value=215 unit=V
